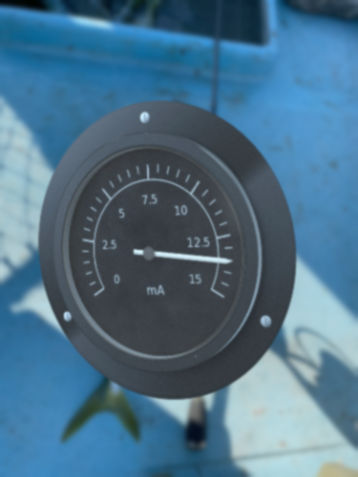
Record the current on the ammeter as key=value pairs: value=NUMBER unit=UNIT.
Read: value=13.5 unit=mA
